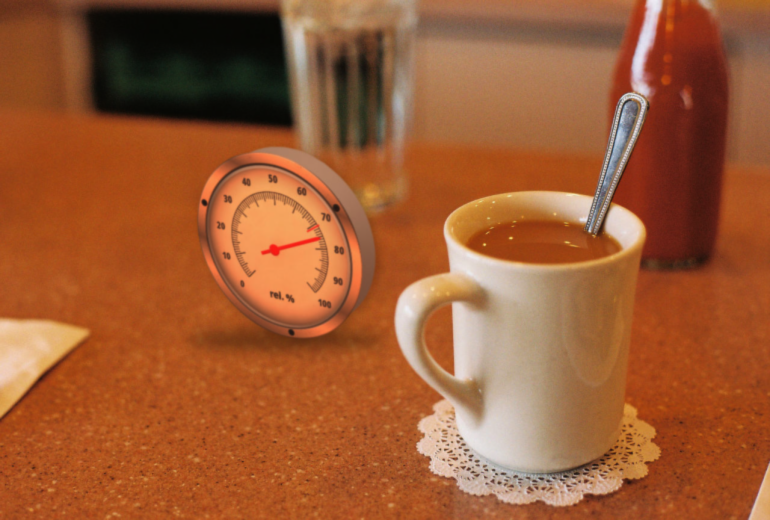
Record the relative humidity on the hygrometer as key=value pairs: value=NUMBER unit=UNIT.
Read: value=75 unit=%
